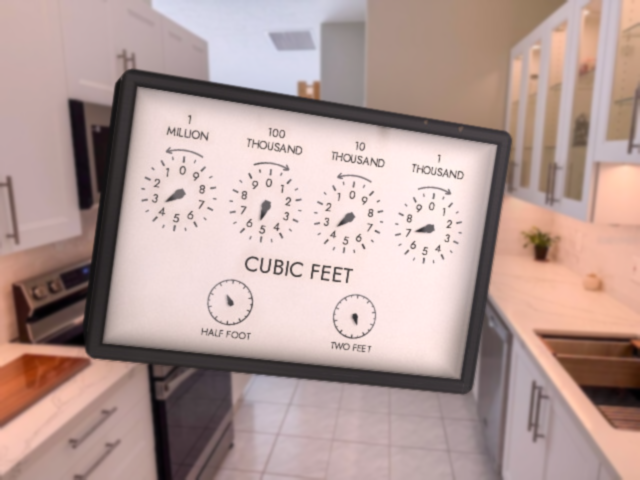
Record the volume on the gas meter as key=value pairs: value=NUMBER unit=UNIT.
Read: value=353700 unit=ft³
